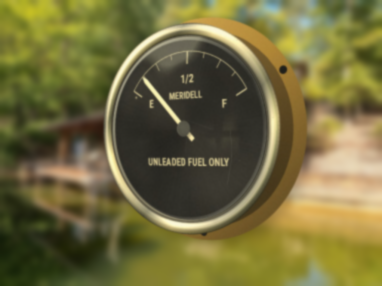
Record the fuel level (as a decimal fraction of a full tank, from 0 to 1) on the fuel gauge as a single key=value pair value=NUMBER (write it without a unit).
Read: value=0.125
